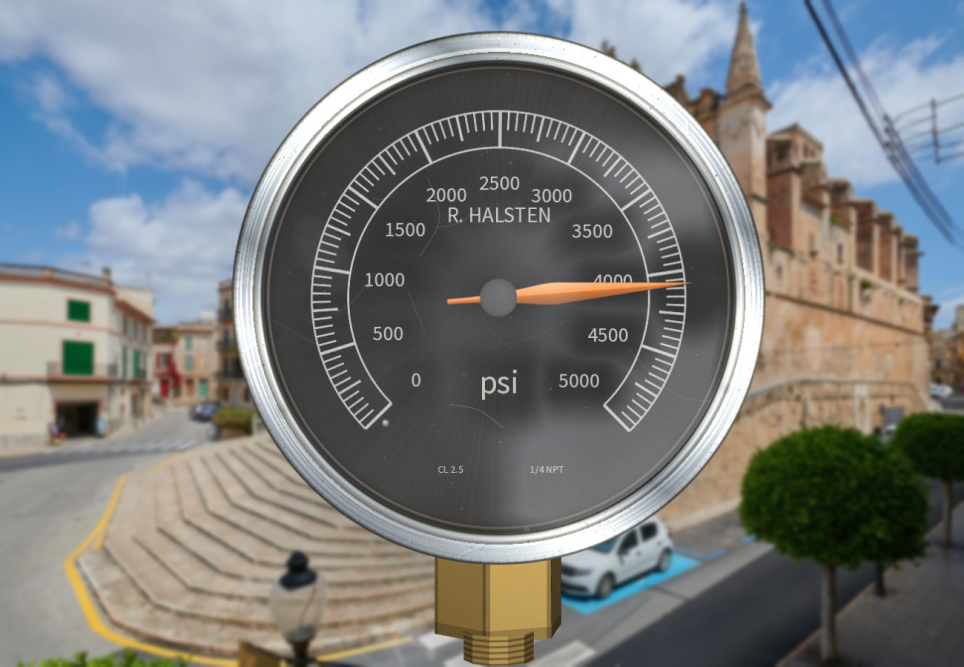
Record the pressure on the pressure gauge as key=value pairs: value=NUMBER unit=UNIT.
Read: value=4075 unit=psi
